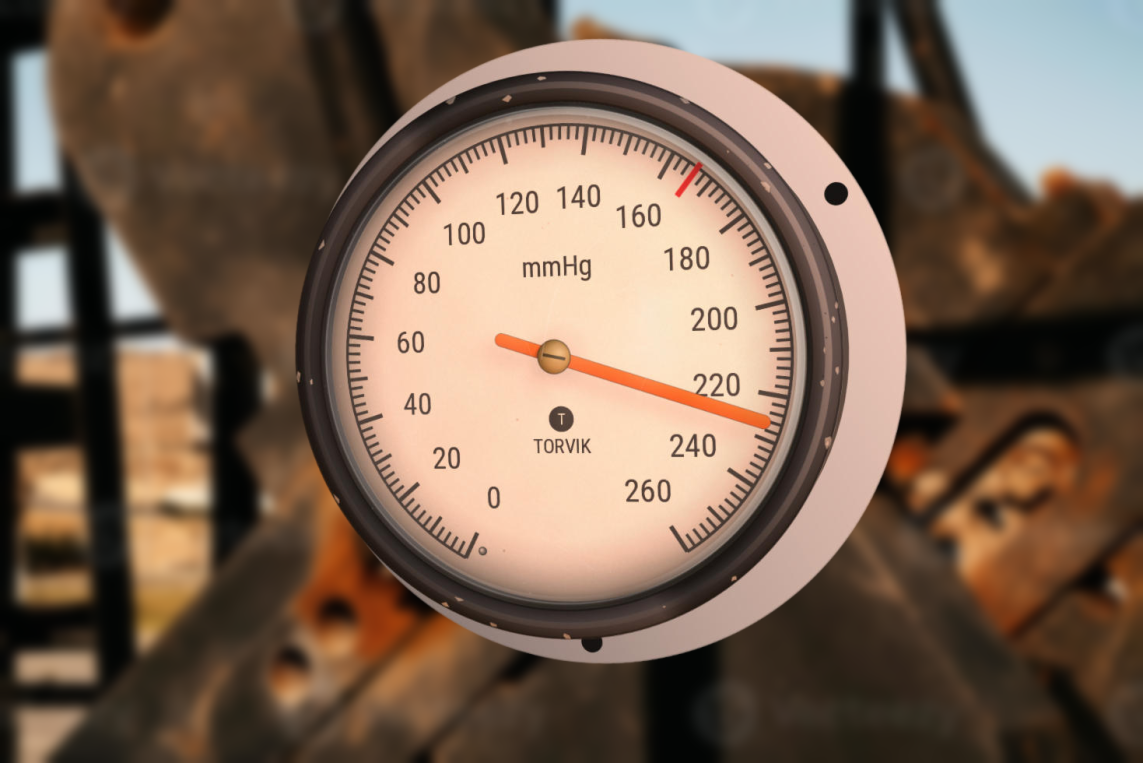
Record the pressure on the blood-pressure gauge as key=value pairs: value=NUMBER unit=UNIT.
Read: value=226 unit=mmHg
